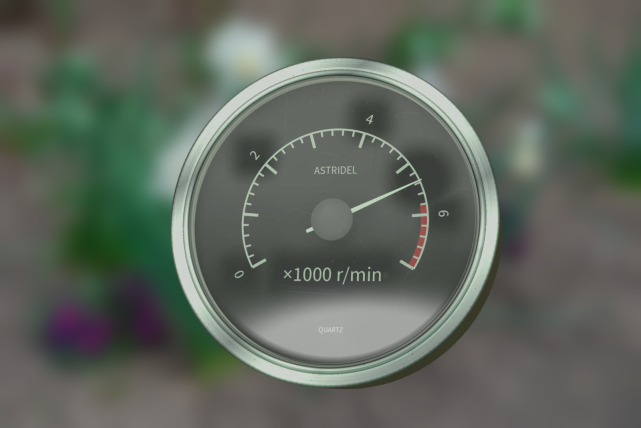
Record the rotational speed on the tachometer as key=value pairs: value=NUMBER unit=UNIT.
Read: value=5400 unit=rpm
